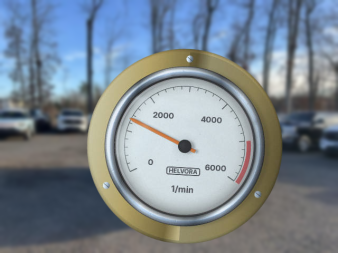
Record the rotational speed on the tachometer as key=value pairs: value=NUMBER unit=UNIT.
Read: value=1300 unit=rpm
